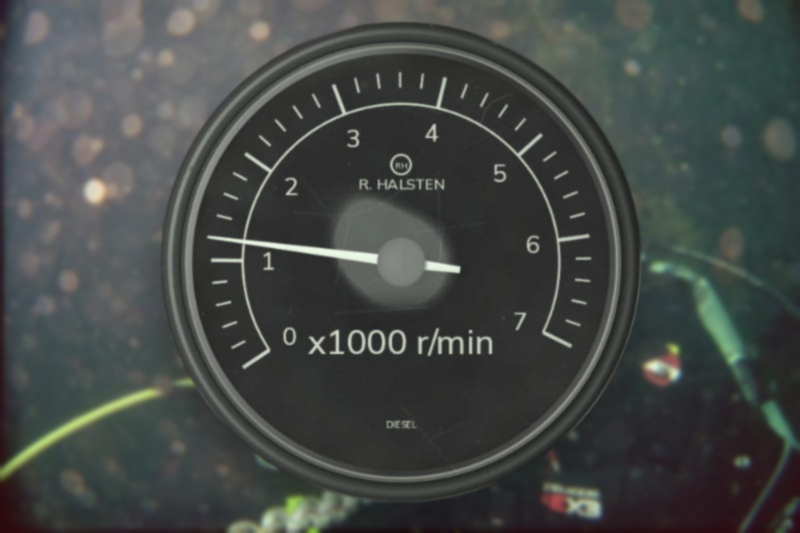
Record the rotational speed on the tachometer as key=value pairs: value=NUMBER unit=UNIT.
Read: value=1200 unit=rpm
